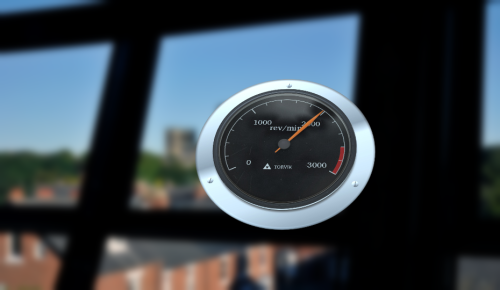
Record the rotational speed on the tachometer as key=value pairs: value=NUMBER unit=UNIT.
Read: value=2000 unit=rpm
